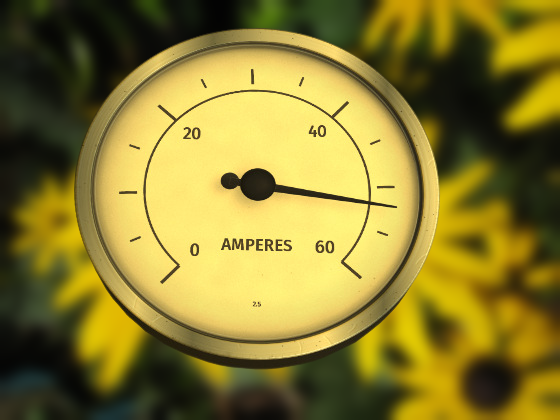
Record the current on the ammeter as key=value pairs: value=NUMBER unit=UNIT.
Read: value=52.5 unit=A
